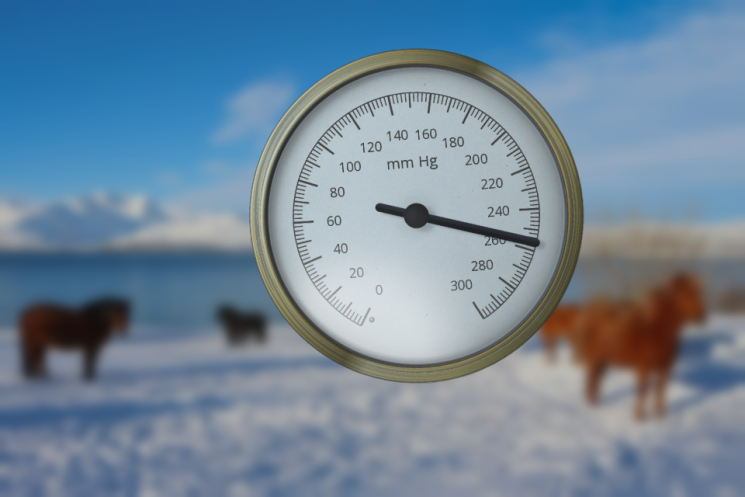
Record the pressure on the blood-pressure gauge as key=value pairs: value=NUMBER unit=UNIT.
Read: value=256 unit=mmHg
